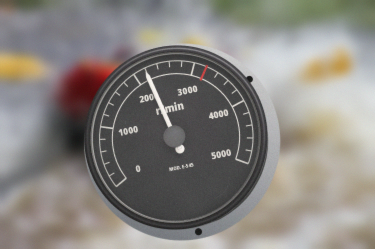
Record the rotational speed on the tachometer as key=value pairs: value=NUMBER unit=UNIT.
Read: value=2200 unit=rpm
